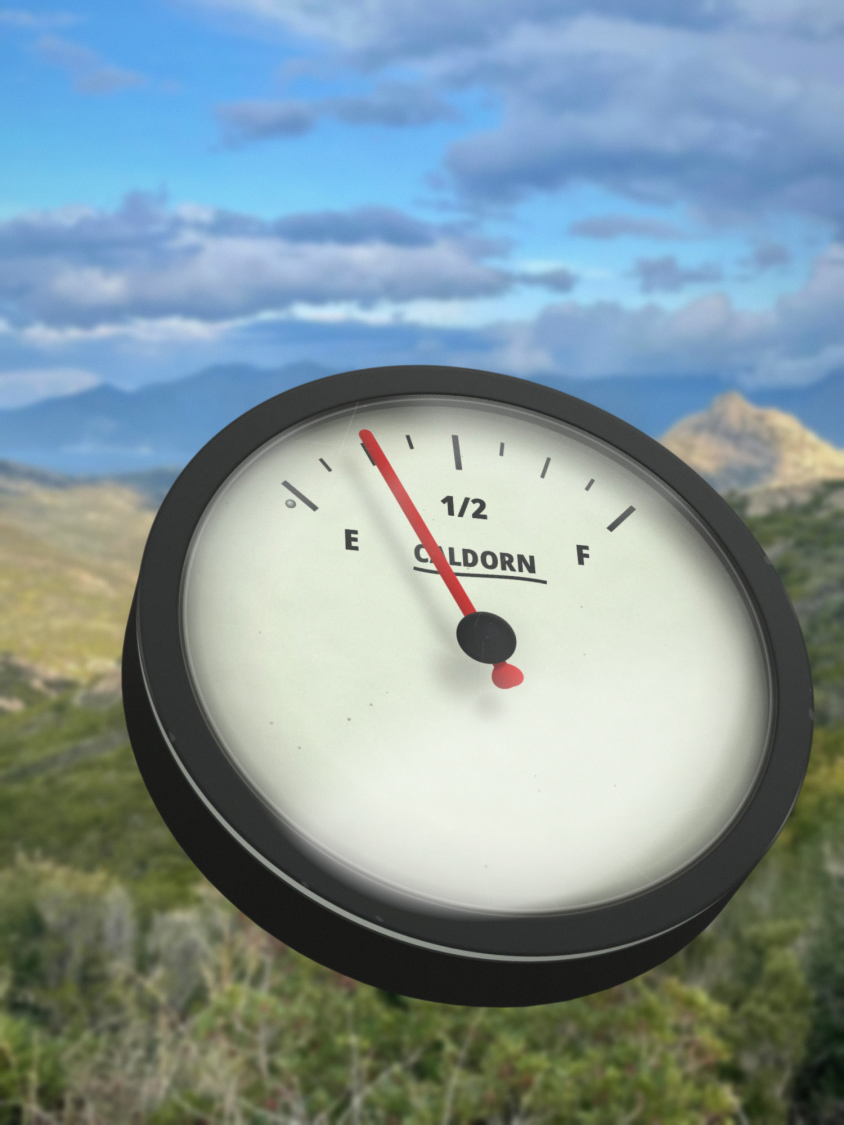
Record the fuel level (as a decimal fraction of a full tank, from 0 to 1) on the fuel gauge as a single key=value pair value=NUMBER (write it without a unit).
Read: value=0.25
